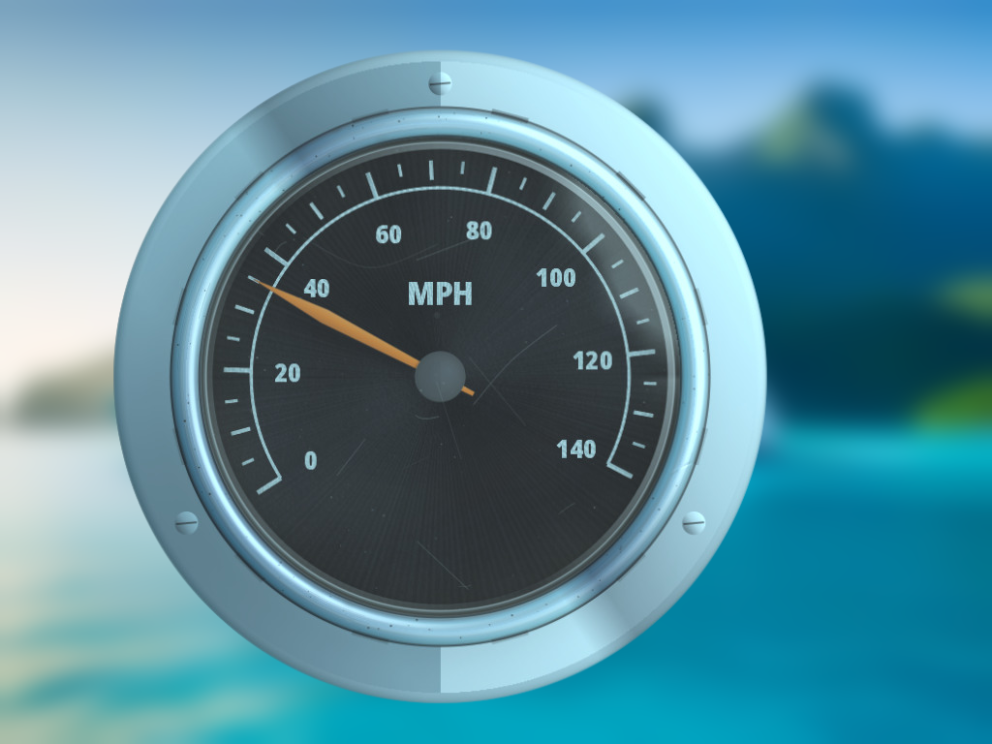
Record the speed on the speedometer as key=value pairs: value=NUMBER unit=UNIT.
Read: value=35 unit=mph
